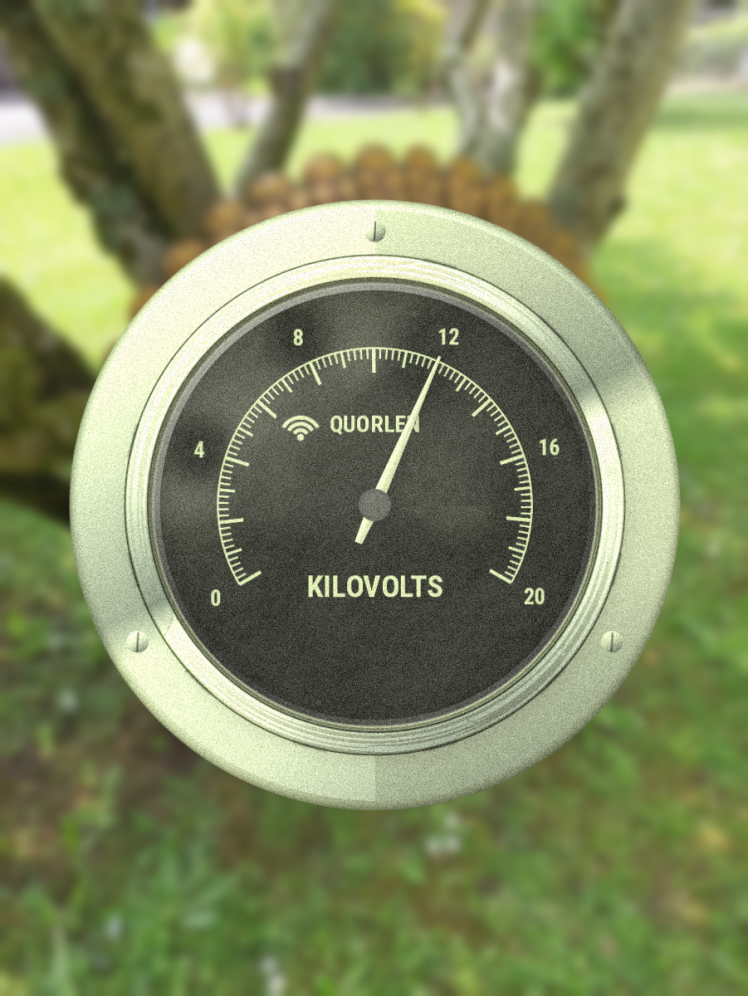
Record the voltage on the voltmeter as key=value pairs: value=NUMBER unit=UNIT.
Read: value=12 unit=kV
